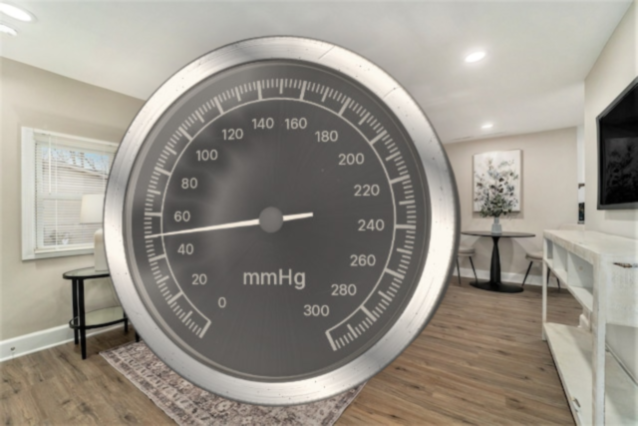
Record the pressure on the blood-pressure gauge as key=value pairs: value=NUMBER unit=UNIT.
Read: value=50 unit=mmHg
